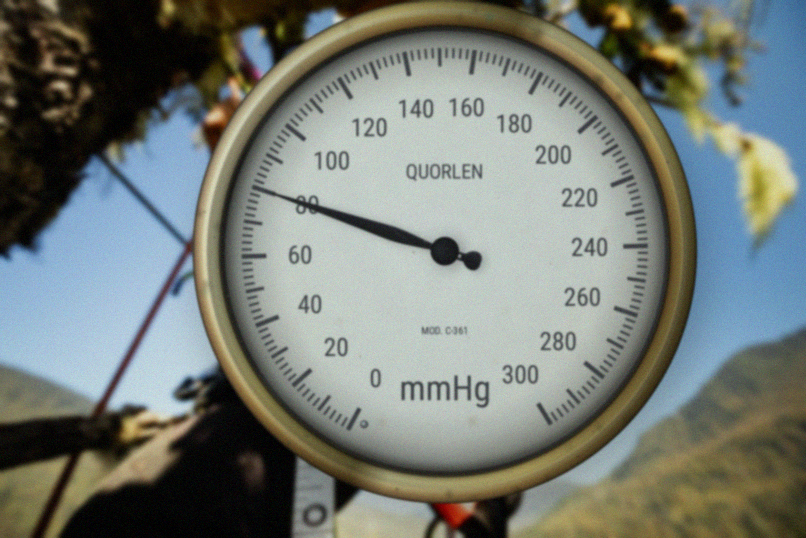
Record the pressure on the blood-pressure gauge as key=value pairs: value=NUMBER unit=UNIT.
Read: value=80 unit=mmHg
